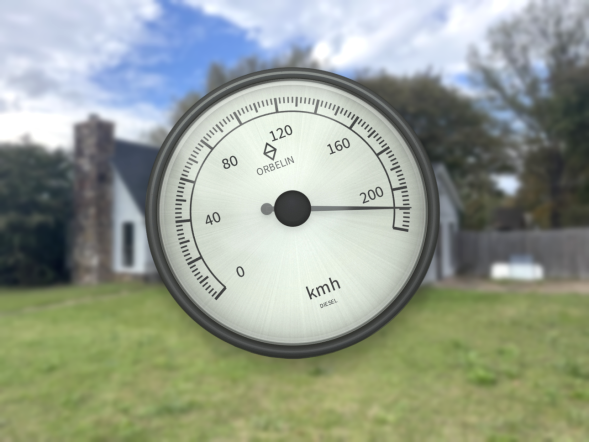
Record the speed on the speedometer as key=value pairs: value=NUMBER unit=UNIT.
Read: value=210 unit=km/h
